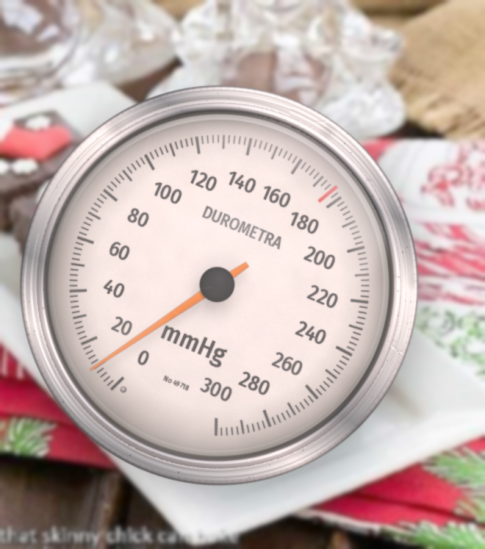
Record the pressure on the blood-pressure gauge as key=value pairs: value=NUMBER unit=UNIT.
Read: value=10 unit=mmHg
